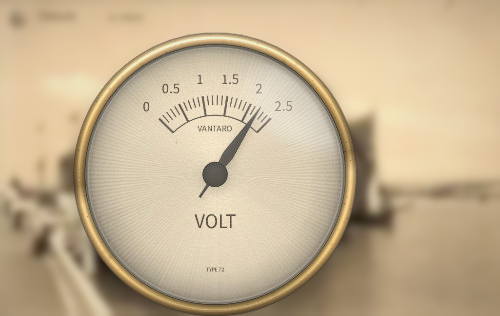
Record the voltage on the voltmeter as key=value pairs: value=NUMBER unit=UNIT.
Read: value=2.2 unit=V
